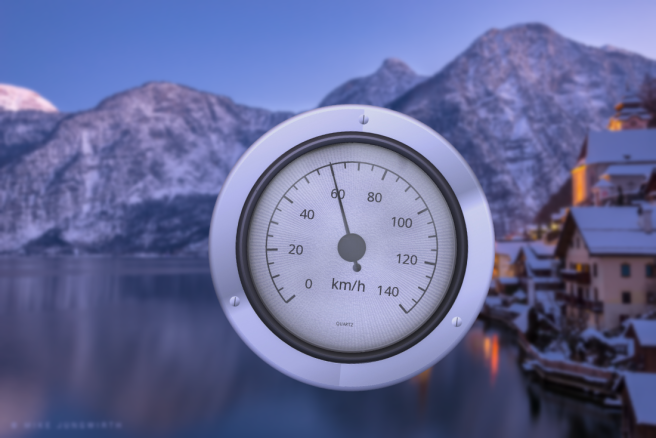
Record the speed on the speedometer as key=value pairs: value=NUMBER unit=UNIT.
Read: value=60 unit=km/h
